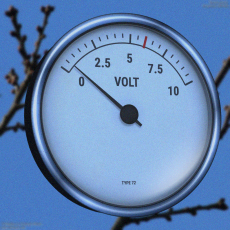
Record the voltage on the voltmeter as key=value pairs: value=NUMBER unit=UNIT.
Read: value=0.5 unit=V
